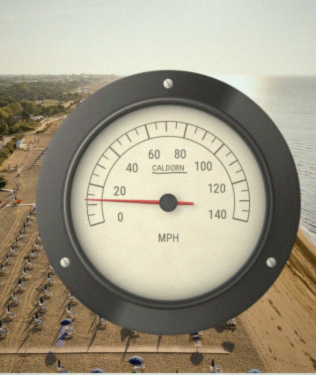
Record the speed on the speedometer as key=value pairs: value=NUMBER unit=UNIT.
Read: value=12.5 unit=mph
